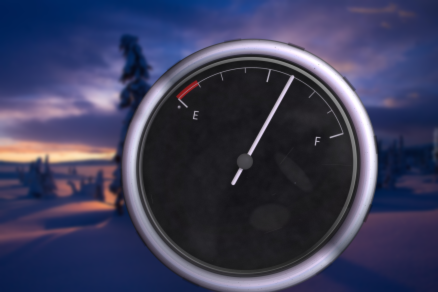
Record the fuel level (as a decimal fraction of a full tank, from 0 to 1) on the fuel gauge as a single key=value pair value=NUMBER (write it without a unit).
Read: value=0.625
